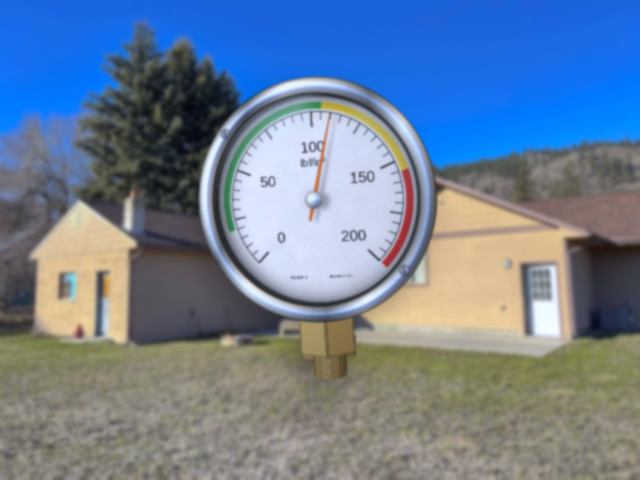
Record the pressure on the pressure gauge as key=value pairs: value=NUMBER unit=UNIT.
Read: value=110 unit=psi
